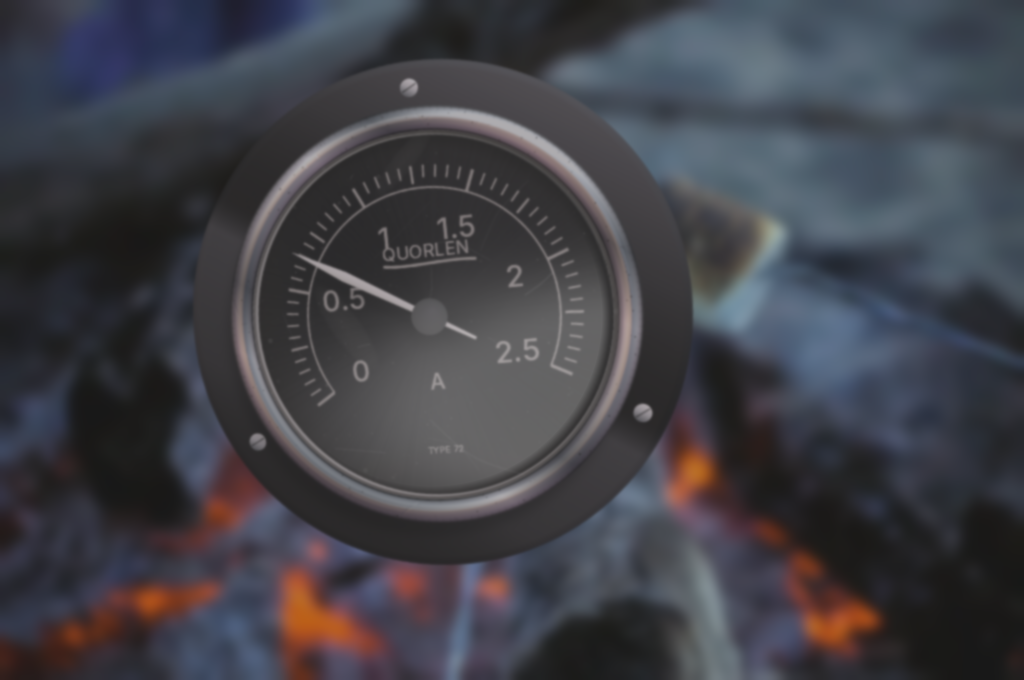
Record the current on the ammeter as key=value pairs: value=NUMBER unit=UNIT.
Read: value=0.65 unit=A
